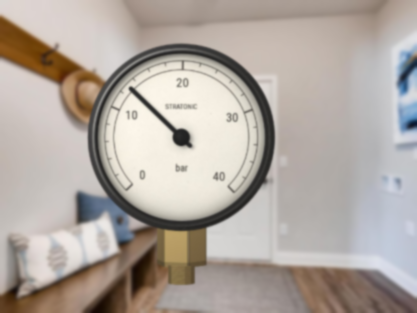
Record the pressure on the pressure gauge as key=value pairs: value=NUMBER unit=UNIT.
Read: value=13 unit=bar
